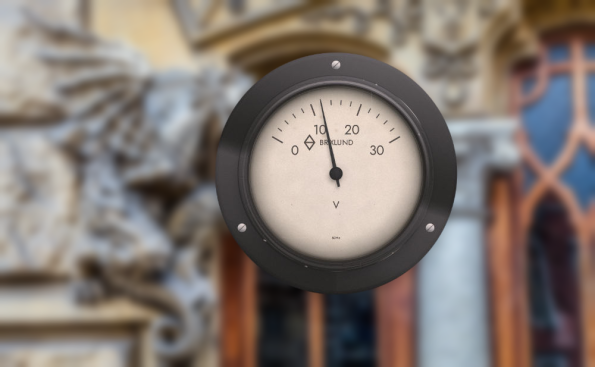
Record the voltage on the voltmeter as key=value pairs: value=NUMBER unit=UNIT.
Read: value=12 unit=V
